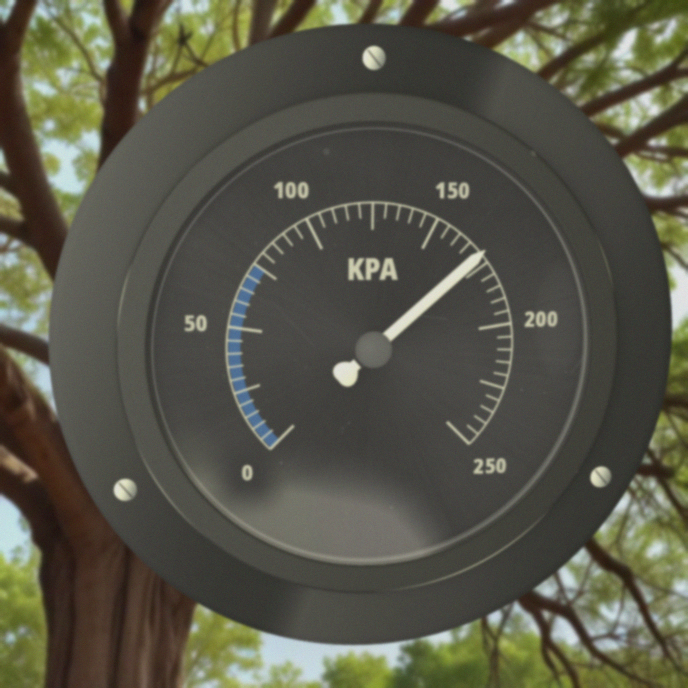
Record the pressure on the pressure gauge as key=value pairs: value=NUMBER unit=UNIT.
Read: value=170 unit=kPa
